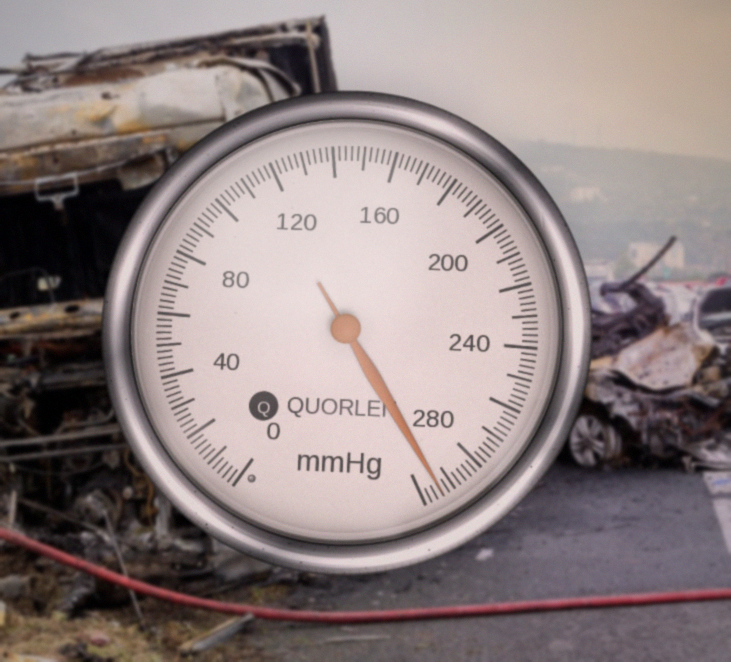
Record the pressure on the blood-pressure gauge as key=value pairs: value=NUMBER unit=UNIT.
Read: value=294 unit=mmHg
